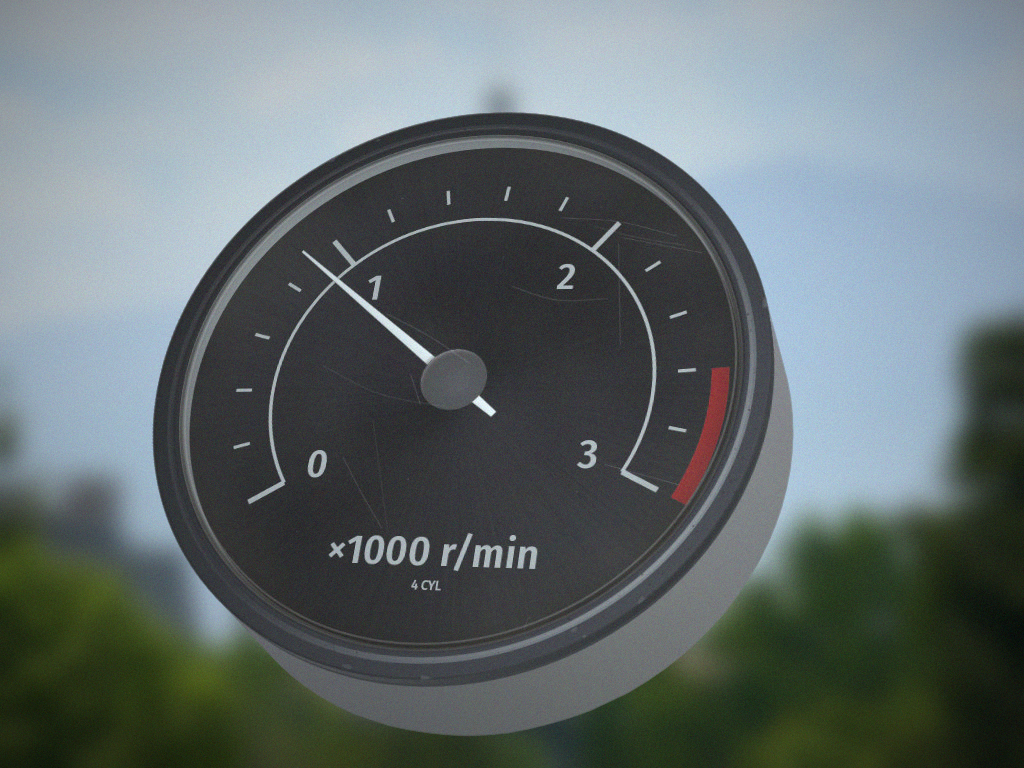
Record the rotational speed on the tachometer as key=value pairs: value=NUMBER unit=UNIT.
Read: value=900 unit=rpm
